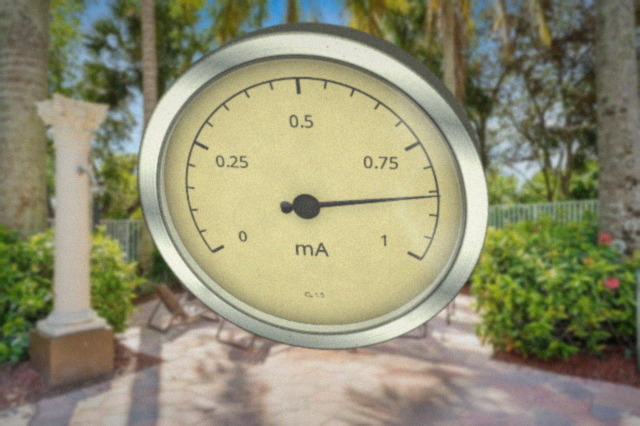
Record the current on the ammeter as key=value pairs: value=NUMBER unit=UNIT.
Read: value=0.85 unit=mA
